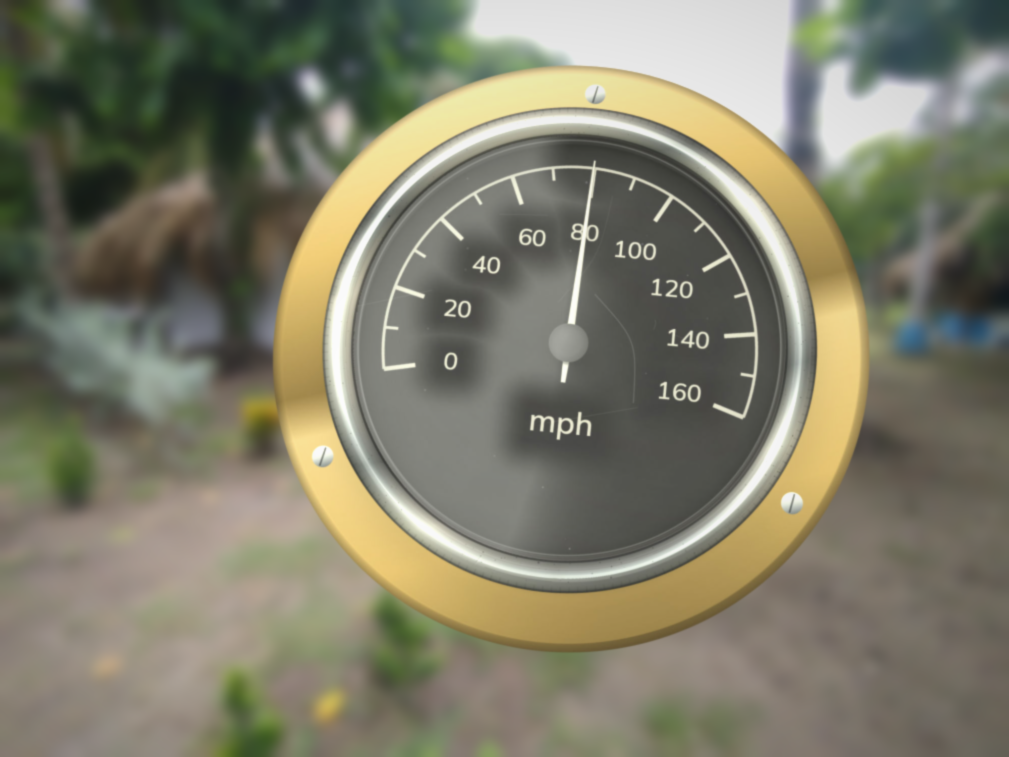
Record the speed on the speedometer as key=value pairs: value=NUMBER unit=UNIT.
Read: value=80 unit=mph
